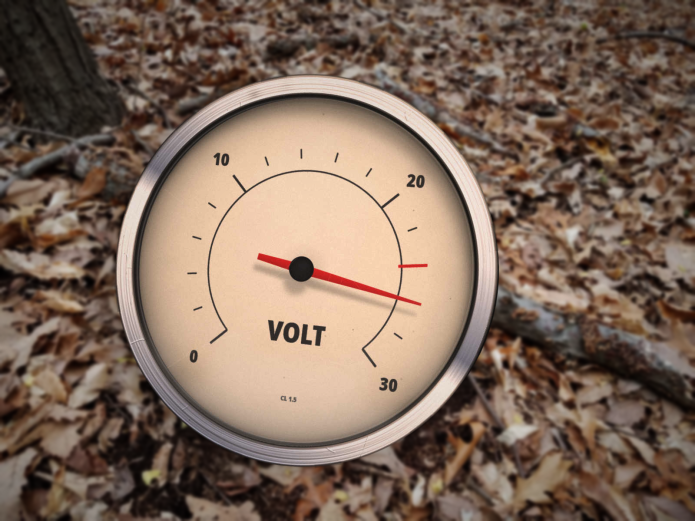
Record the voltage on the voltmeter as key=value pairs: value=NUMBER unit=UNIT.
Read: value=26 unit=V
